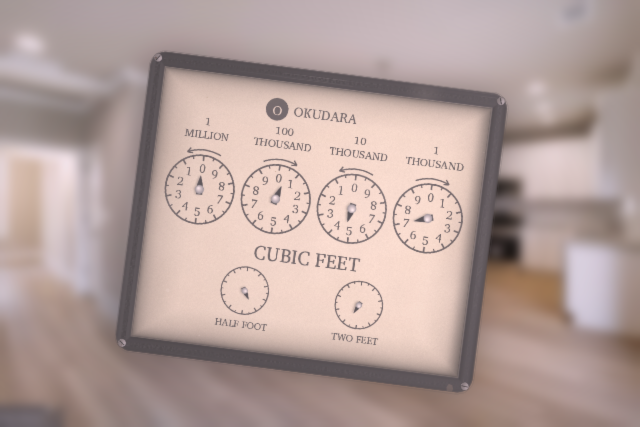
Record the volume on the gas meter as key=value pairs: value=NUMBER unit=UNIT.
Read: value=4700 unit=ft³
